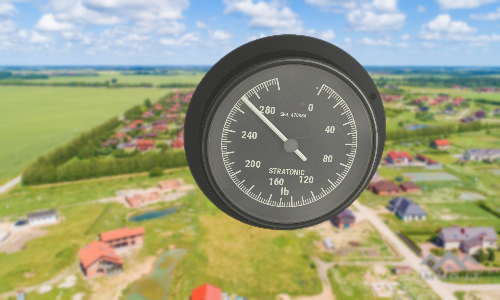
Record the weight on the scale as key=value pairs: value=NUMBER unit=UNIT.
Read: value=270 unit=lb
